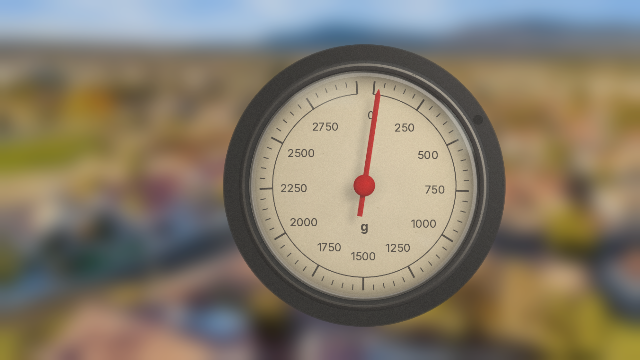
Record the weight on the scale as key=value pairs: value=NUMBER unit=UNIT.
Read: value=25 unit=g
